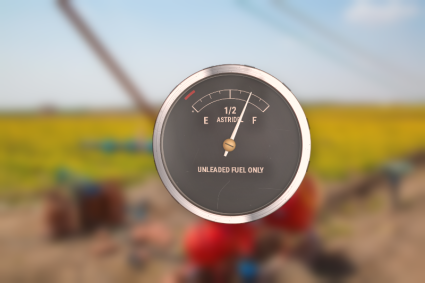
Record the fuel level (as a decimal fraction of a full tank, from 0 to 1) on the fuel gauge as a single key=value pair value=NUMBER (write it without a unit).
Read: value=0.75
